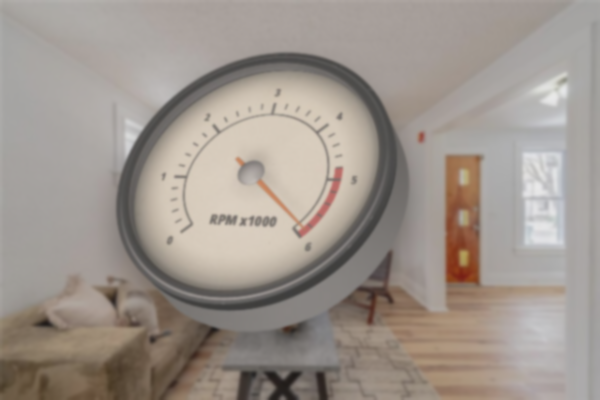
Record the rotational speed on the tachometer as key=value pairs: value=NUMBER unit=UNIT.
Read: value=5900 unit=rpm
